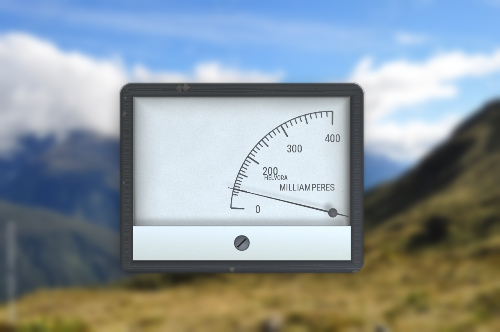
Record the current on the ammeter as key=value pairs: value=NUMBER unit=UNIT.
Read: value=100 unit=mA
